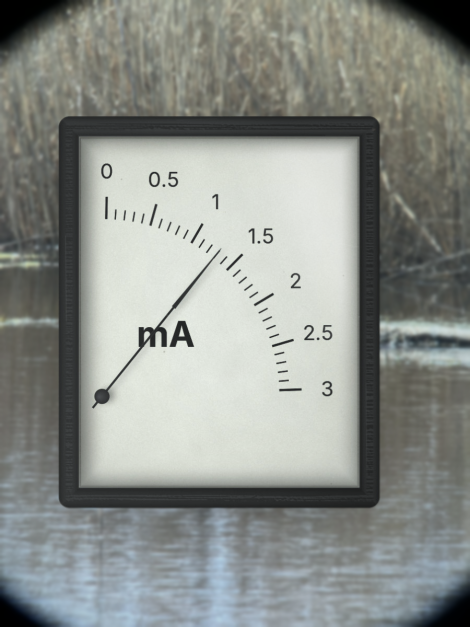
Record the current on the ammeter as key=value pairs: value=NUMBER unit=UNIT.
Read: value=1.3 unit=mA
